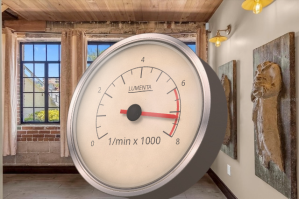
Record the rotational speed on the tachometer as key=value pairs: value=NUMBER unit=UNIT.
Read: value=7250 unit=rpm
